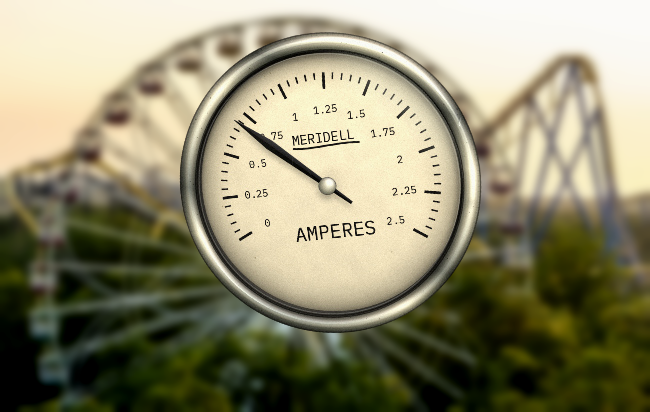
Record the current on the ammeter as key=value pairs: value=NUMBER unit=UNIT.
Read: value=0.7 unit=A
